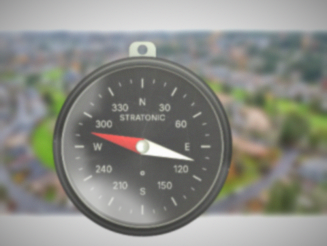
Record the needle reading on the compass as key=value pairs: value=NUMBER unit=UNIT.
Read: value=285 unit=°
